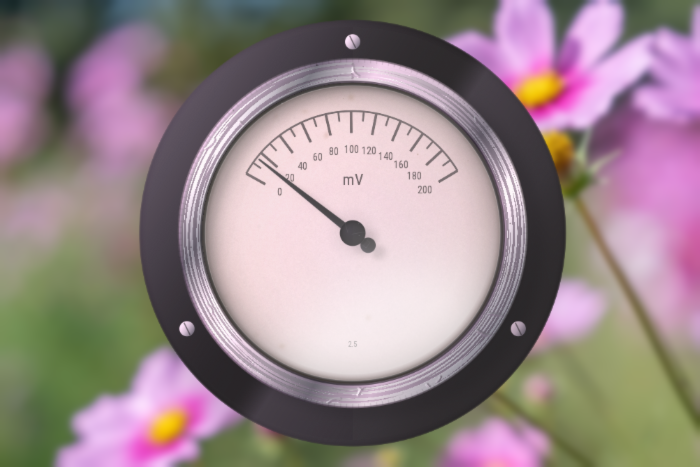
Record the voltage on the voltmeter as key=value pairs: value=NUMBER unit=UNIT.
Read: value=15 unit=mV
